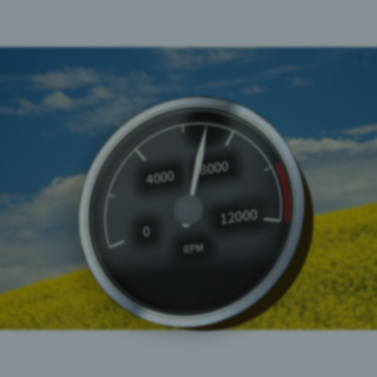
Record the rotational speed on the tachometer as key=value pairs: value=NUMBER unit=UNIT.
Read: value=7000 unit=rpm
